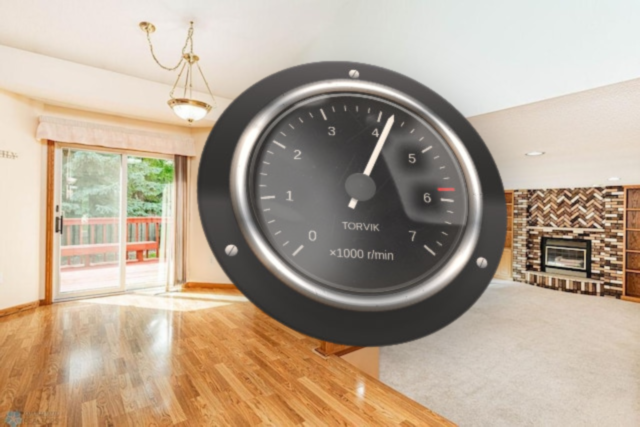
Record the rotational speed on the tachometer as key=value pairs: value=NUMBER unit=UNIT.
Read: value=4200 unit=rpm
